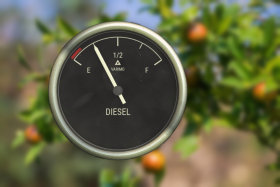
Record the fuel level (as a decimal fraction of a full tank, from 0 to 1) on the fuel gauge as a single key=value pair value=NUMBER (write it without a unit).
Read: value=0.25
